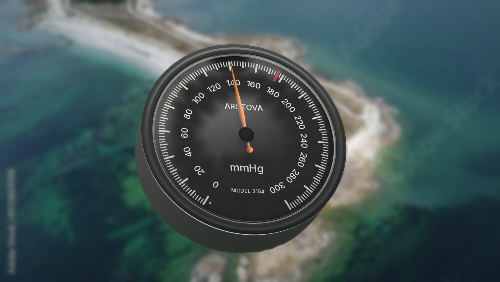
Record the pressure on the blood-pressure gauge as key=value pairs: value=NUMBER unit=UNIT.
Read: value=140 unit=mmHg
